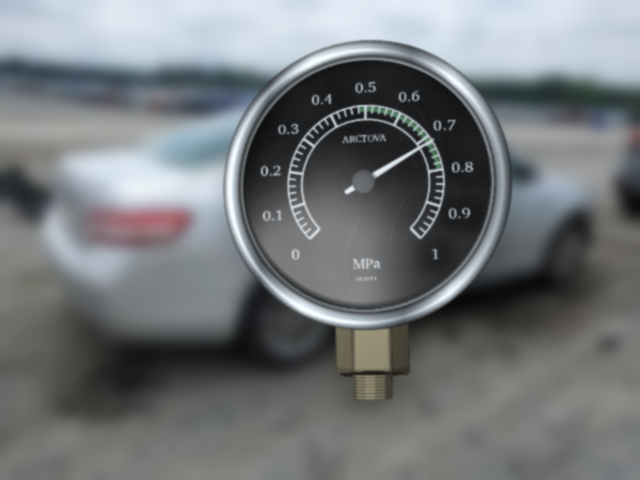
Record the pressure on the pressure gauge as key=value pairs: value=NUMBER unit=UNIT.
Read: value=0.72 unit=MPa
